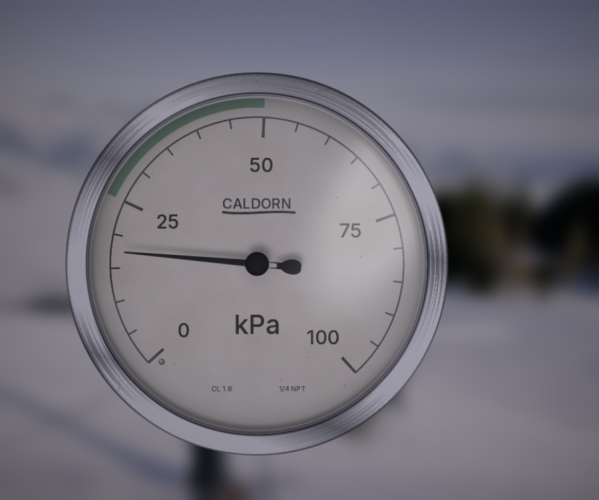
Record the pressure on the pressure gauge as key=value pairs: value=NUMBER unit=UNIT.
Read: value=17.5 unit=kPa
